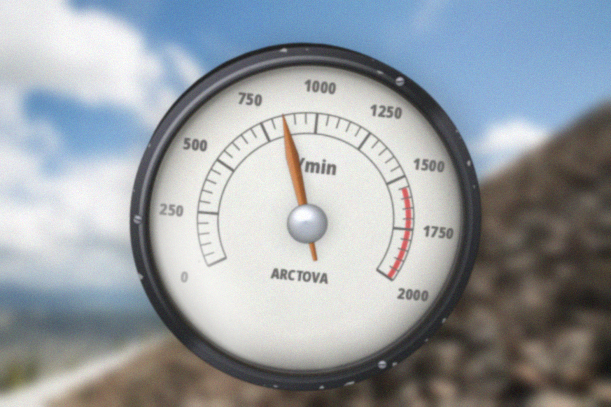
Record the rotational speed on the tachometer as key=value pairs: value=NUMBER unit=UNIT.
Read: value=850 unit=rpm
